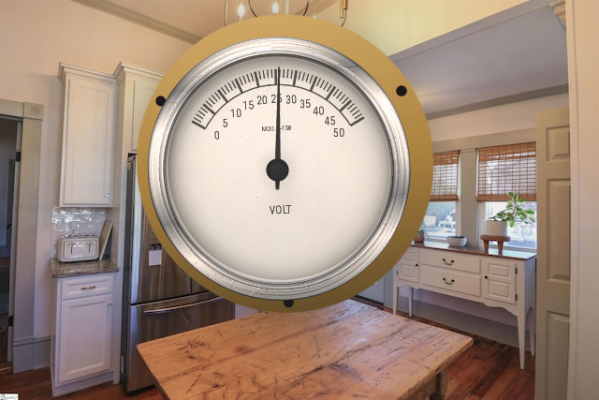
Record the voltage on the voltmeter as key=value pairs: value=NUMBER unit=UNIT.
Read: value=26 unit=V
